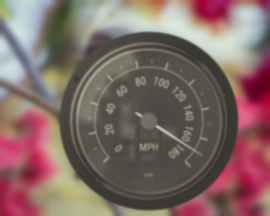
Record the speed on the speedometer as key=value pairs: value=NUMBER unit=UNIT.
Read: value=170 unit=mph
